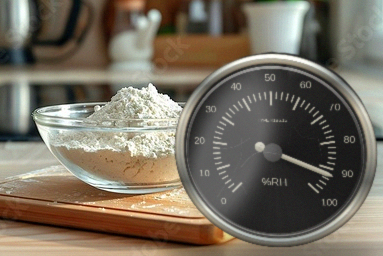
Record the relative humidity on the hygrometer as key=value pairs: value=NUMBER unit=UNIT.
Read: value=92 unit=%
